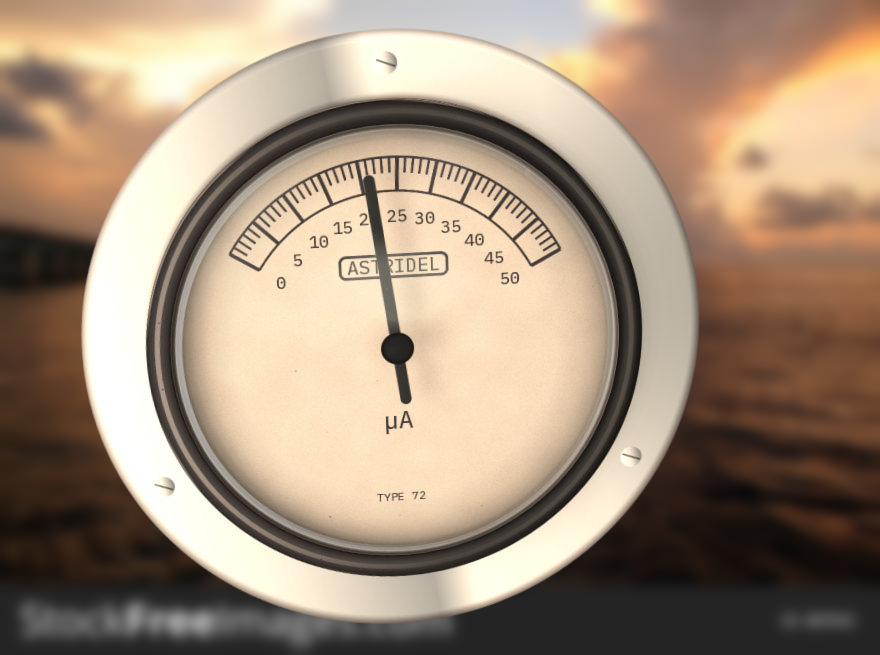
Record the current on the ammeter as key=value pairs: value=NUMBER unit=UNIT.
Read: value=21 unit=µA
